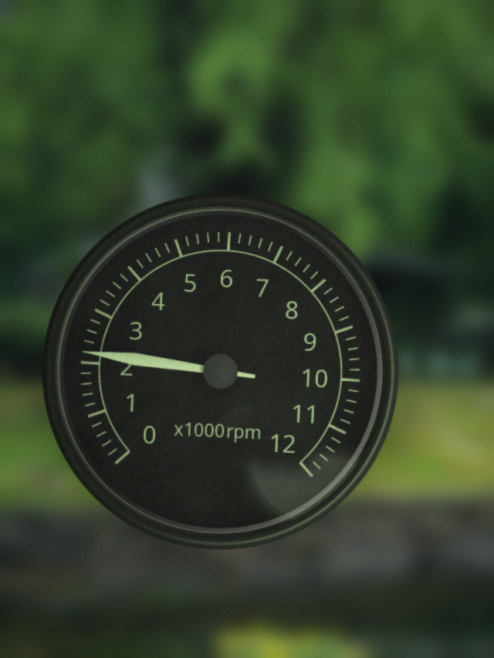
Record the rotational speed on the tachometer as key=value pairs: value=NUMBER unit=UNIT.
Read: value=2200 unit=rpm
